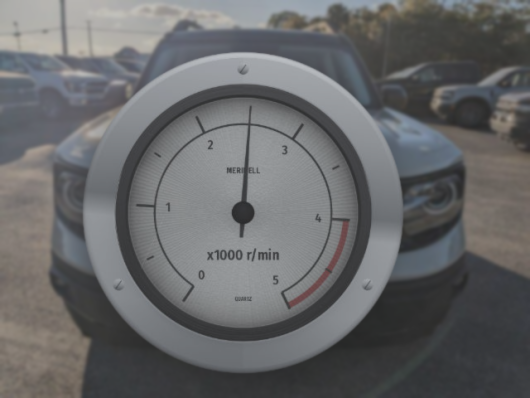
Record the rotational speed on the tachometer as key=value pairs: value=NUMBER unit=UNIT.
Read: value=2500 unit=rpm
